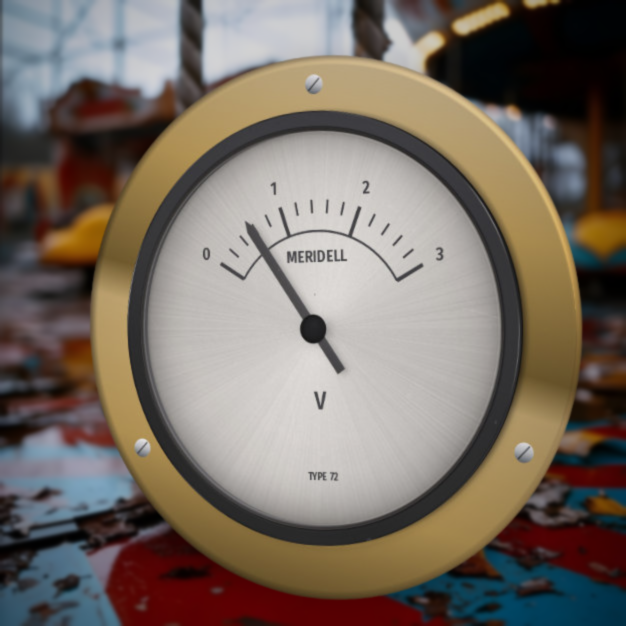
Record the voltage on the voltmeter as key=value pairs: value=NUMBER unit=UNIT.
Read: value=0.6 unit=V
